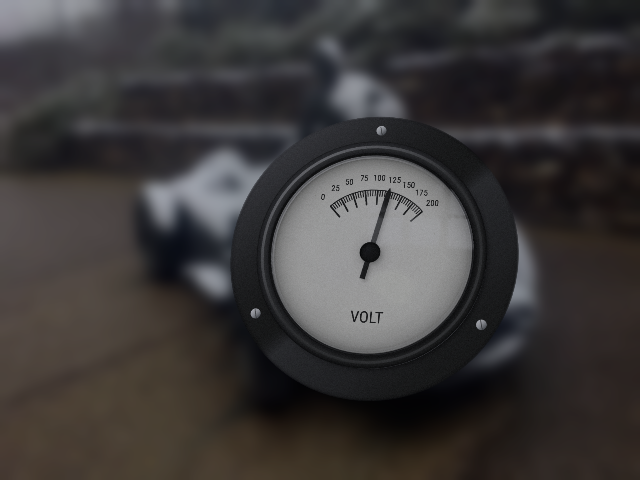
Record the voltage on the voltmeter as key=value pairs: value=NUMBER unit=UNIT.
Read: value=125 unit=V
